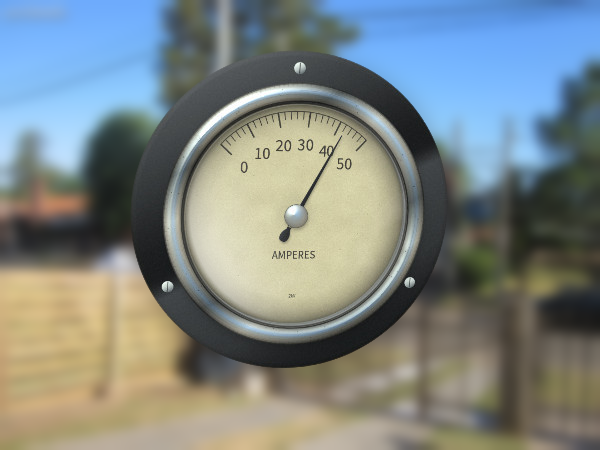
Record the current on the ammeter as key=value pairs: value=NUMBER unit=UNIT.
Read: value=42 unit=A
